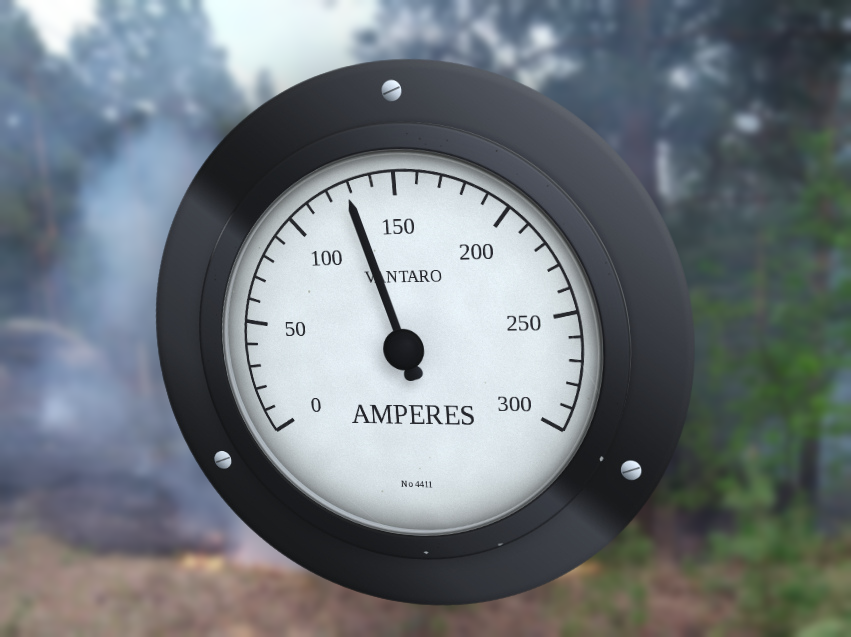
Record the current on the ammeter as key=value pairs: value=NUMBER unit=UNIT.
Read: value=130 unit=A
